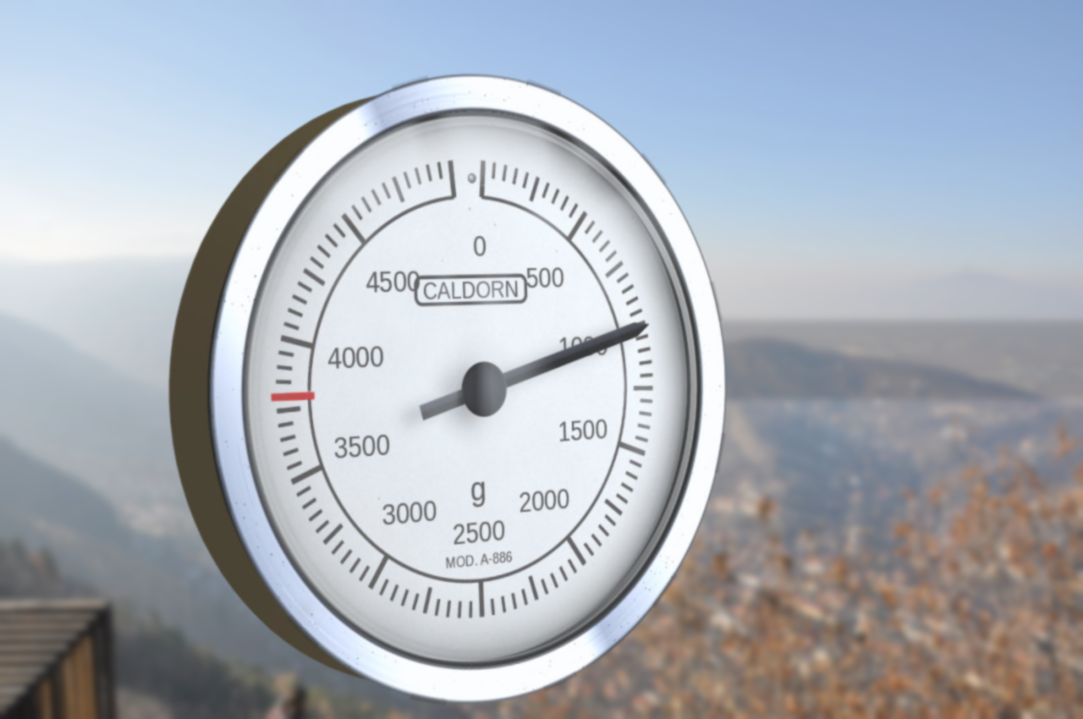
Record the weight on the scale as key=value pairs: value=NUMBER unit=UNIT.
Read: value=1000 unit=g
